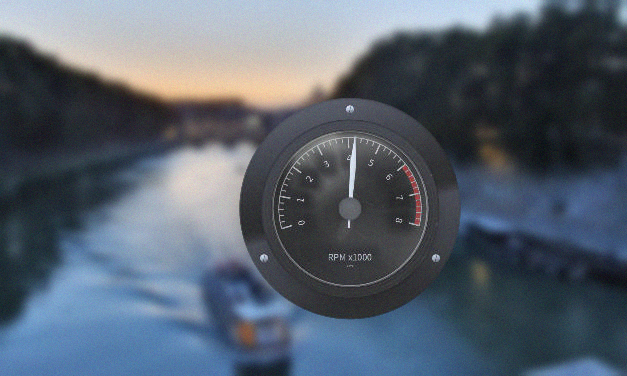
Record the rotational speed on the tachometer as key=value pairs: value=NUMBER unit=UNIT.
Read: value=4200 unit=rpm
